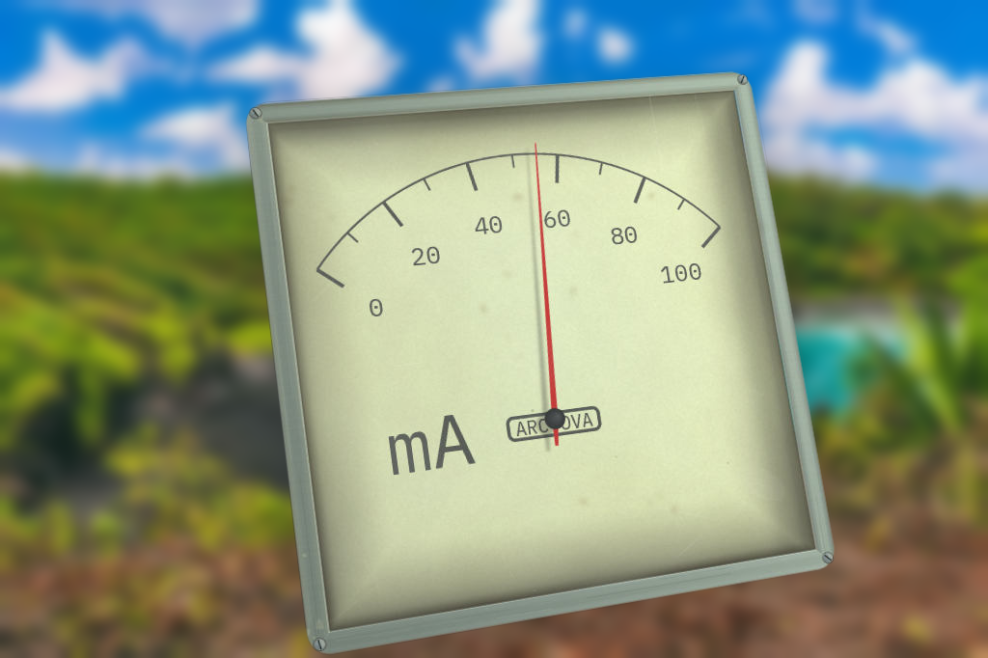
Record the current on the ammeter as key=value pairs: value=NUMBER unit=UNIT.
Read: value=55 unit=mA
